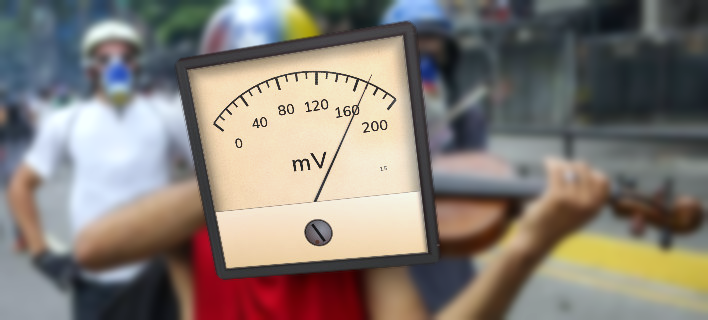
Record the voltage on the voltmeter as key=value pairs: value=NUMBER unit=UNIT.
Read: value=170 unit=mV
